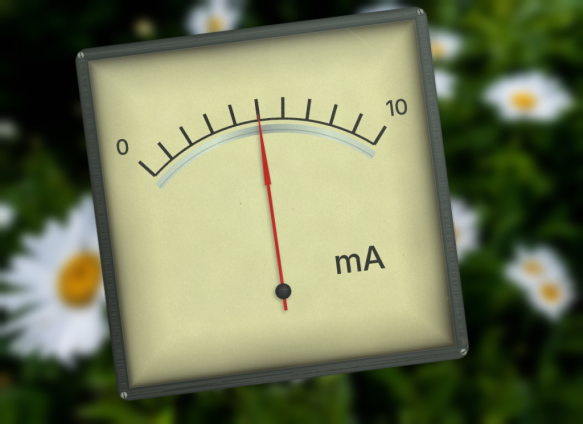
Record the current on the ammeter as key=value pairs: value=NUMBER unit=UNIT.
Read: value=5 unit=mA
